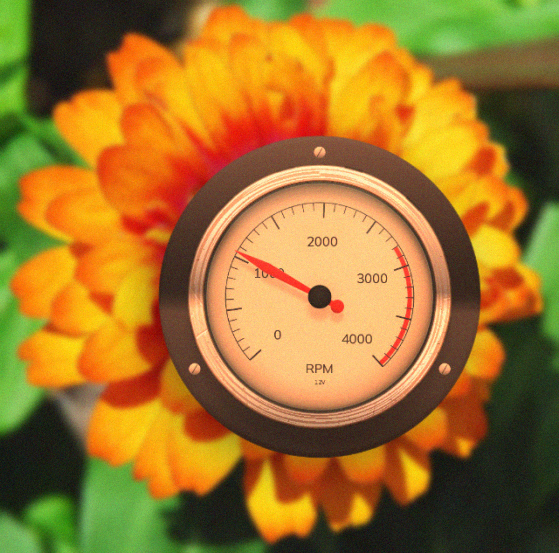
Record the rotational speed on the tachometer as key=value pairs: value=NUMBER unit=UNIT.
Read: value=1050 unit=rpm
